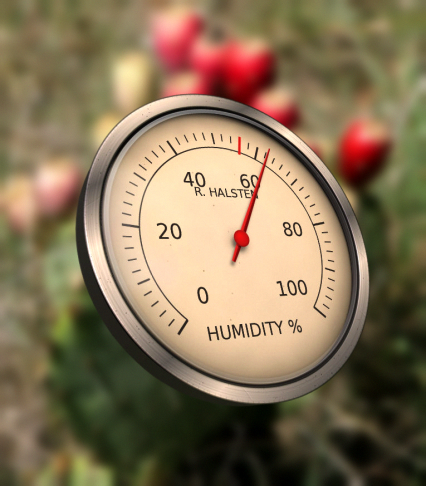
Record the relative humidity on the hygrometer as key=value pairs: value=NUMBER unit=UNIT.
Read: value=62 unit=%
